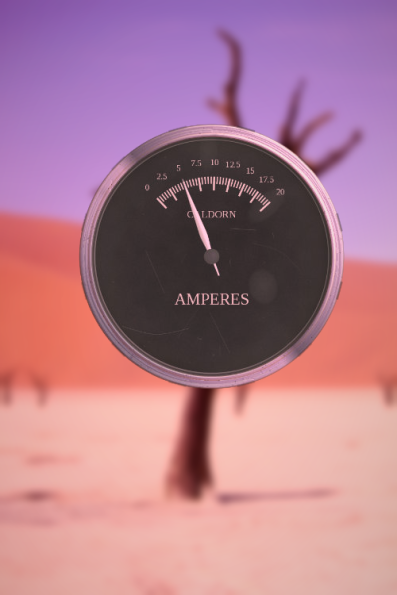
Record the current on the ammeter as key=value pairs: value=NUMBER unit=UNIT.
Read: value=5 unit=A
